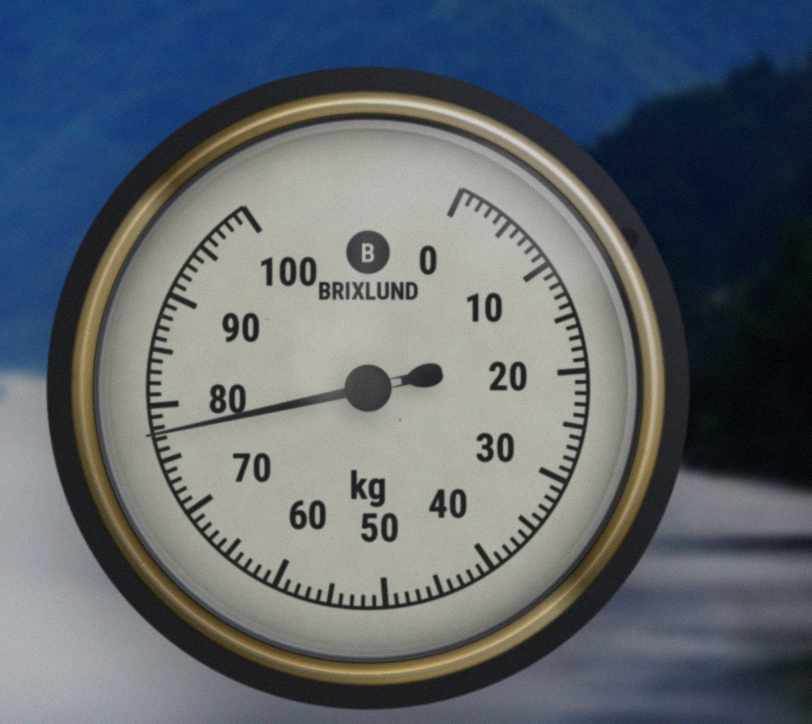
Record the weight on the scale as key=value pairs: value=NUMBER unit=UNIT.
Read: value=77.5 unit=kg
